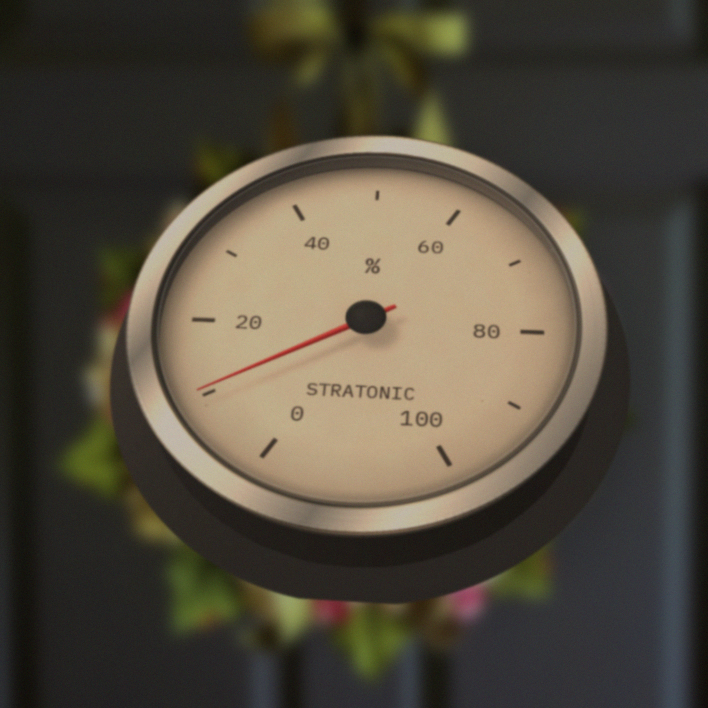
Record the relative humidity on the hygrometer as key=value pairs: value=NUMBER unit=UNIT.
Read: value=10 unit=%
